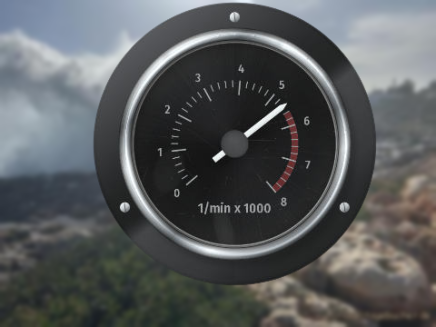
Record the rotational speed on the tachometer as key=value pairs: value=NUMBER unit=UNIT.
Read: value=5400 unit=rpm
